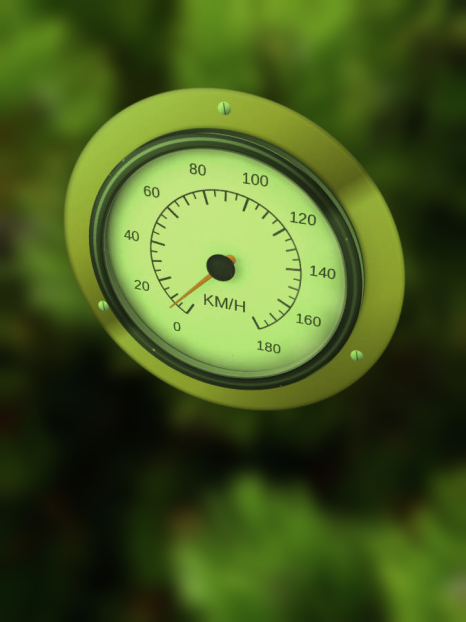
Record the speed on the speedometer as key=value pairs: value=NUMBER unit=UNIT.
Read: value=7.5 unit=km/h
